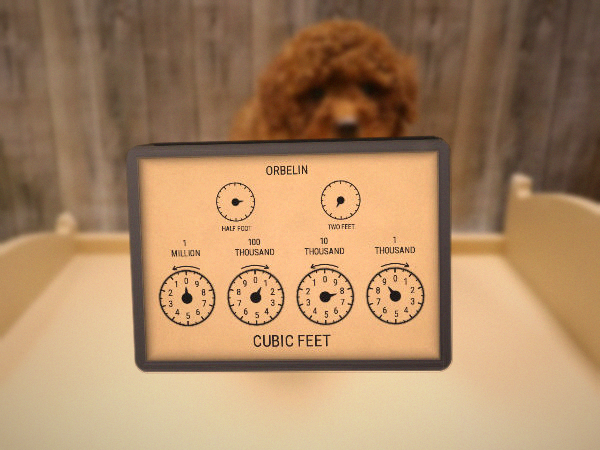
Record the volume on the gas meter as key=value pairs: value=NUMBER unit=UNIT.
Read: value=7900 unit=ft³
